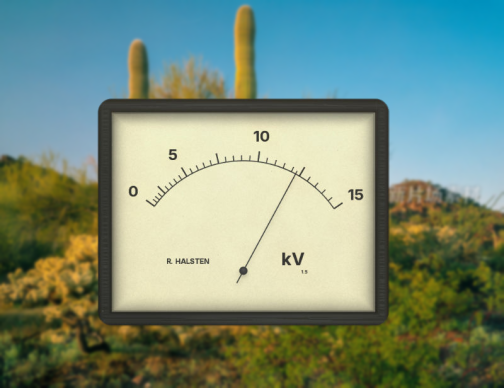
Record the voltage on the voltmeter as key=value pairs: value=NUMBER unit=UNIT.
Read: value=12.25 unit=kV
